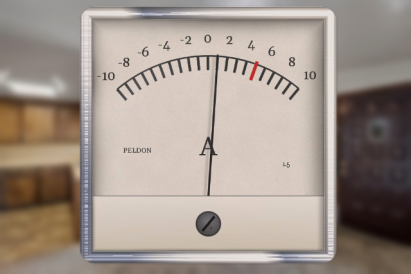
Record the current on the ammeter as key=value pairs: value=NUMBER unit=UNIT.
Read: value=1 unit=A
